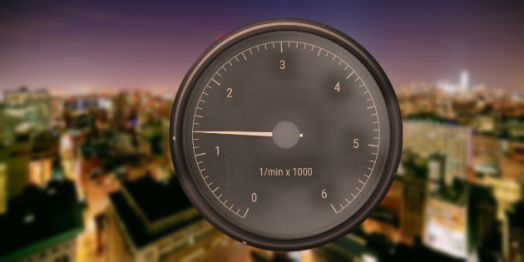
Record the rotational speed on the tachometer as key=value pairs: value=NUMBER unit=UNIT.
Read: value=1300 unit=rpm
